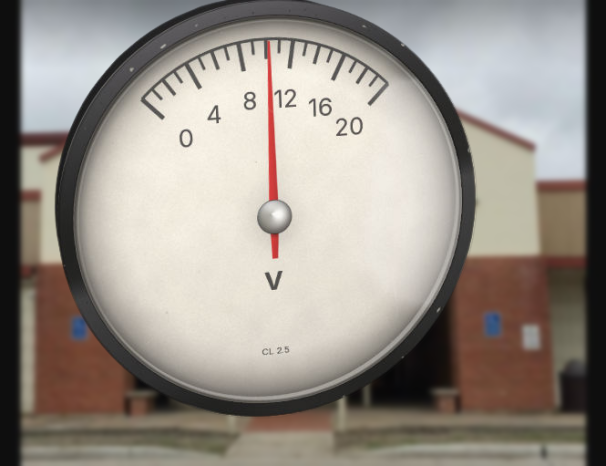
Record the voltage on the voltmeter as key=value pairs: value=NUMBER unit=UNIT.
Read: value=10 unit=V
